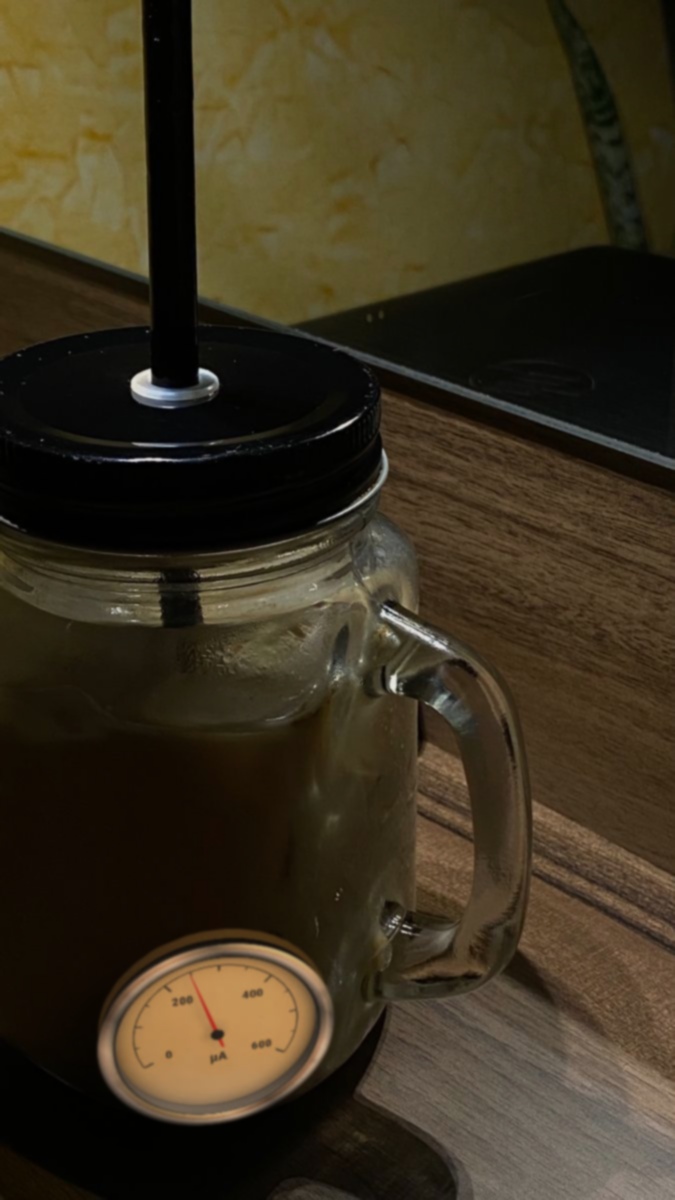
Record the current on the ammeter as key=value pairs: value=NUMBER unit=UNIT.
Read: value=250 unit=µA
